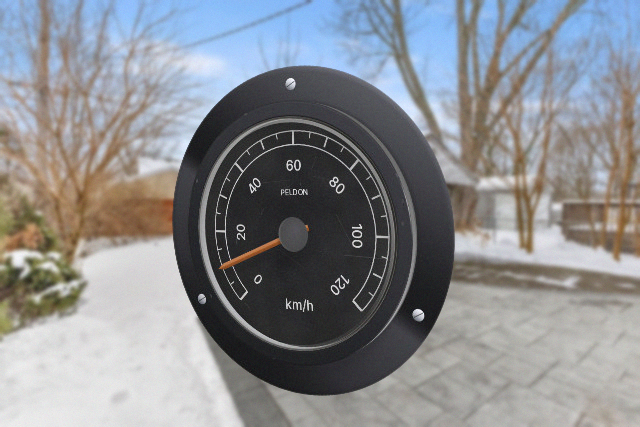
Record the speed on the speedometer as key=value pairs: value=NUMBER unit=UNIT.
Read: value=10 unit=km/h
